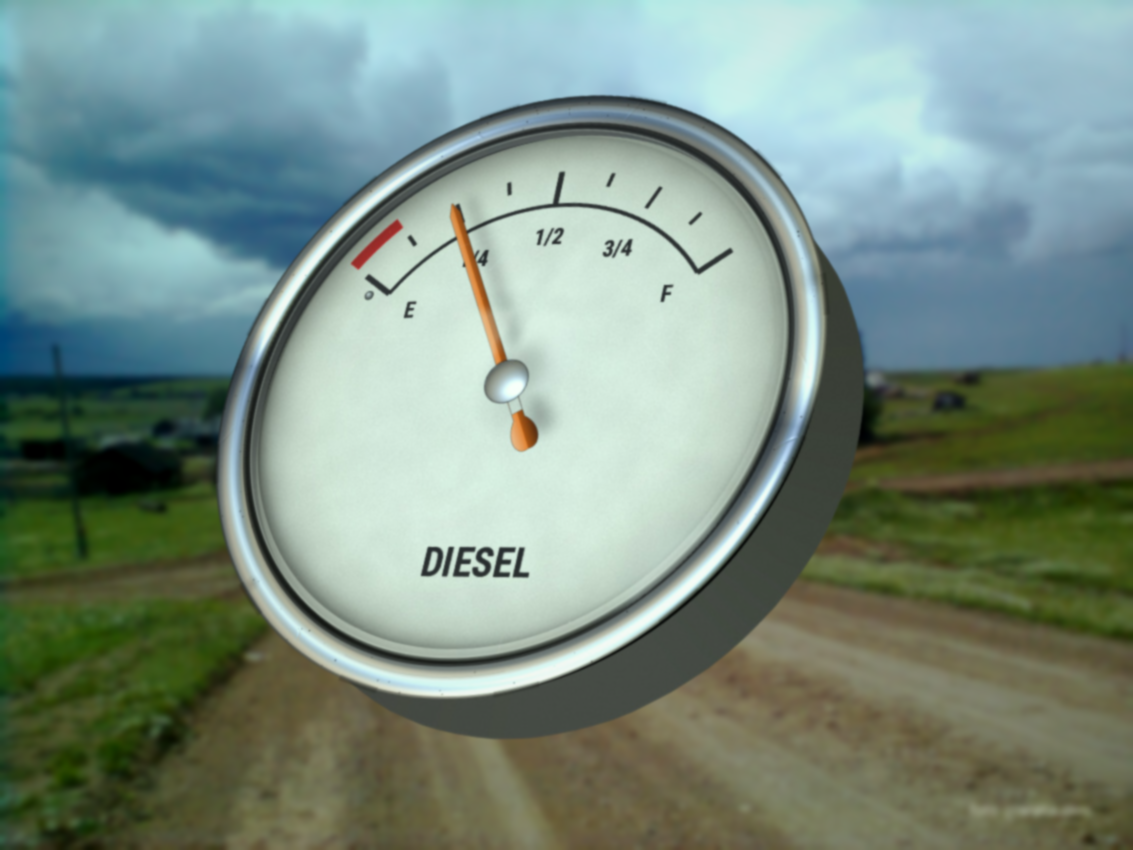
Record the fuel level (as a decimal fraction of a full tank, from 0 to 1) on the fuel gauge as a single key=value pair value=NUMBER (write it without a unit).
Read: value=0.25
